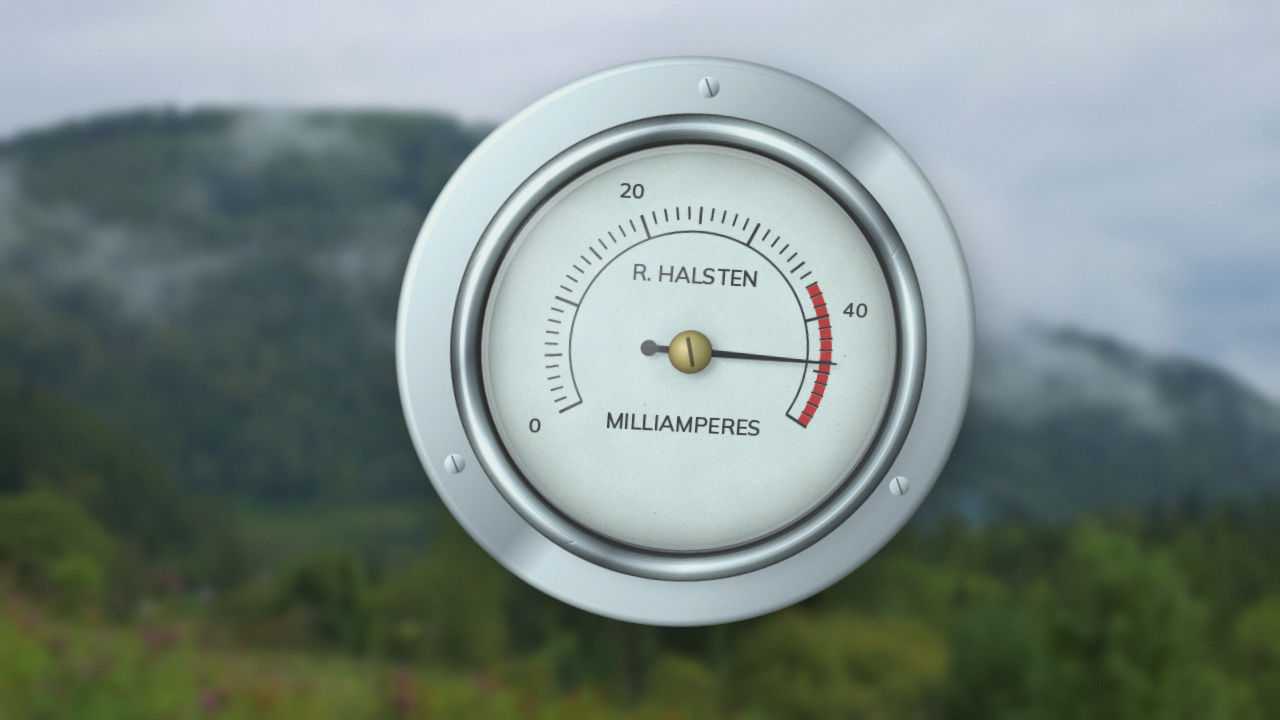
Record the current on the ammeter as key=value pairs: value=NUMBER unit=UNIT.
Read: value=44 unit=mA
